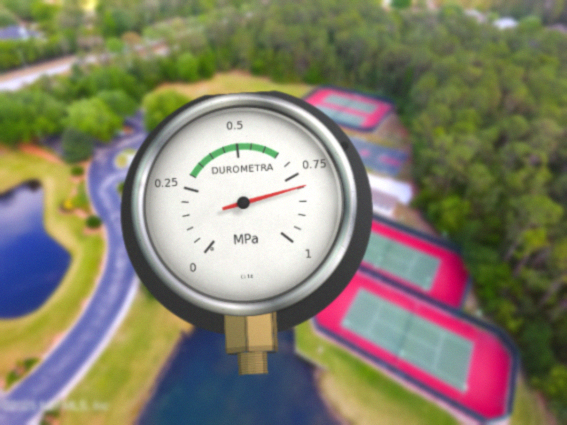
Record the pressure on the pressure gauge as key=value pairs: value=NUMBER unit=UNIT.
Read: value=0.8 unit=MPa
